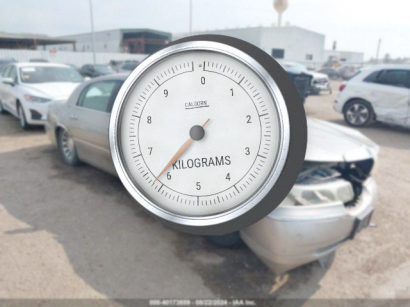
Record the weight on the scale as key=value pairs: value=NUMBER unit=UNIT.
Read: value=6.2 unit=kg
